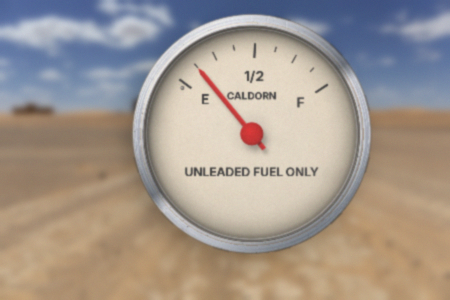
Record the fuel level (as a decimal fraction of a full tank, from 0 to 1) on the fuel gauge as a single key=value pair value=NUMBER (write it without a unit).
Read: value=0.125
